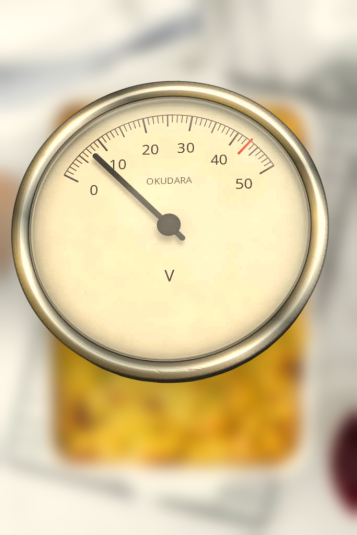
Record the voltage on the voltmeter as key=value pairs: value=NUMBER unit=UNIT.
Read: value=7 unit=V
